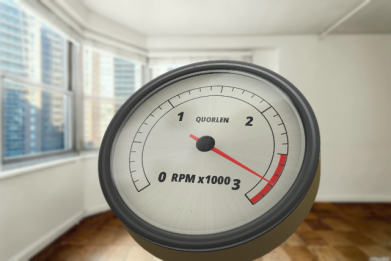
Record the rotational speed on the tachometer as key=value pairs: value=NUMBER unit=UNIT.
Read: value=2800 unit=rpm
